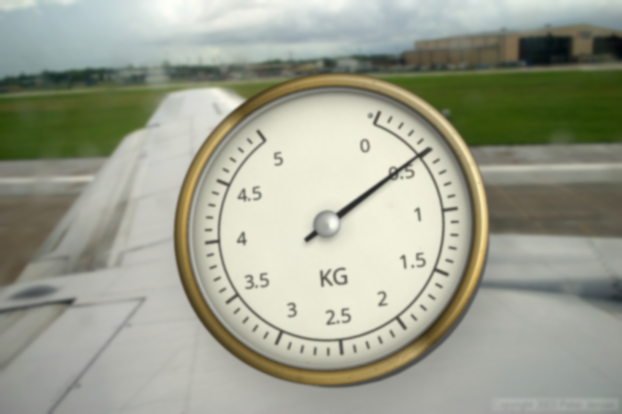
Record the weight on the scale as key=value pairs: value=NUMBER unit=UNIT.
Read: value=0.5 unit=kg
